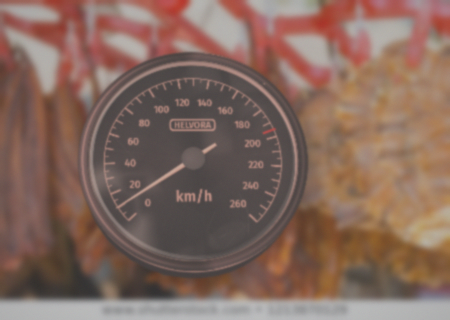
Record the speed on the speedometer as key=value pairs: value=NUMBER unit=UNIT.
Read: value=10 unit=km/h
